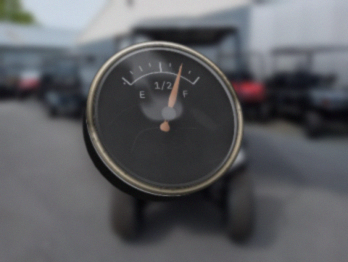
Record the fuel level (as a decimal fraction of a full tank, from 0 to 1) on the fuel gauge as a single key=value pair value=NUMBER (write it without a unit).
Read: value=0.75
